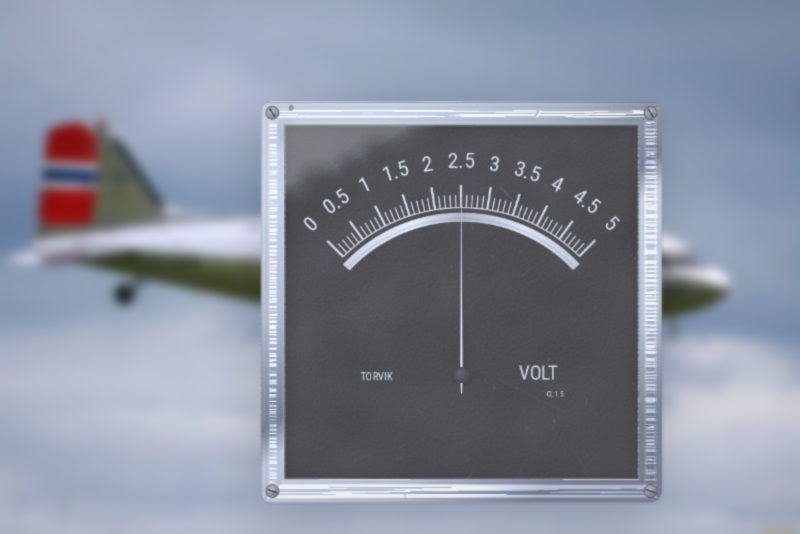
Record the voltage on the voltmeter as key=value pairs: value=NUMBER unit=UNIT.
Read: value=2.5 unit=V
